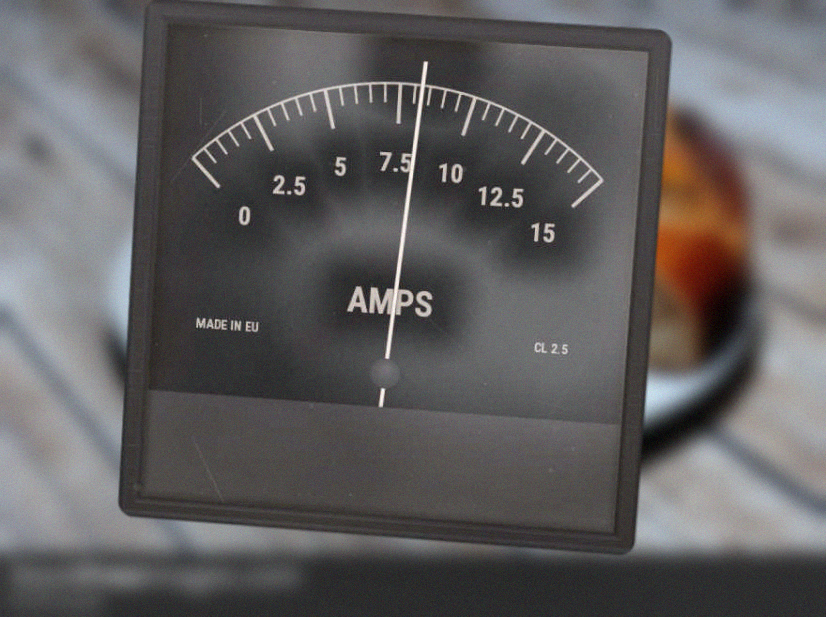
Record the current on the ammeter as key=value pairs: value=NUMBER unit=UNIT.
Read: value=8.25 unit=A
